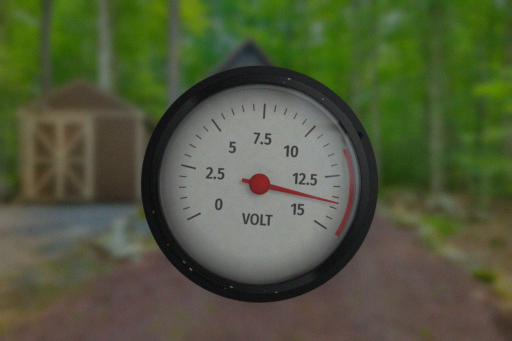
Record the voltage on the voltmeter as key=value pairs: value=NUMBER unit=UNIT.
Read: value=13.75 unit=V
